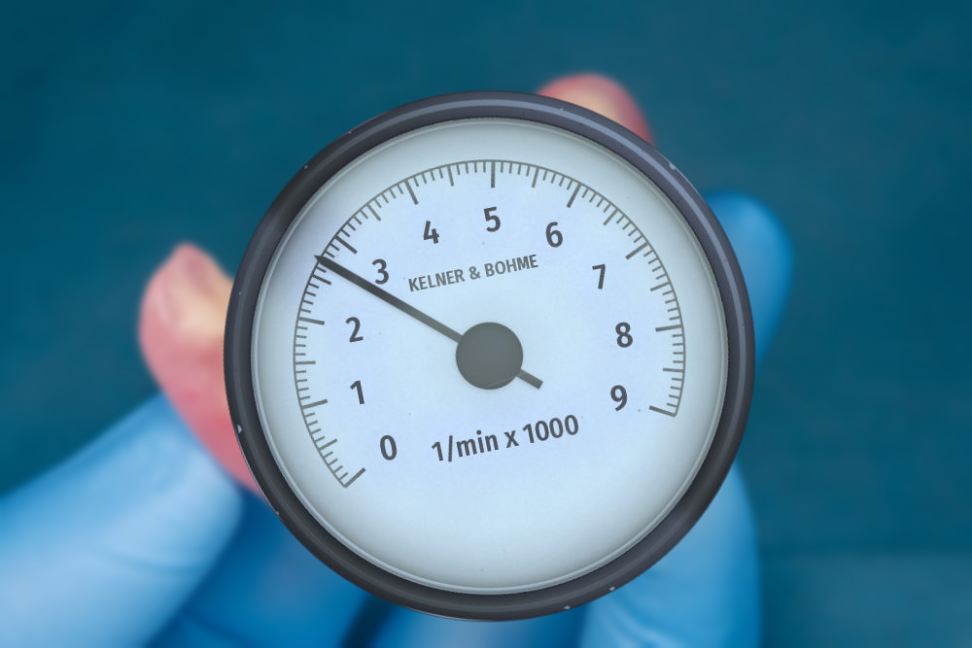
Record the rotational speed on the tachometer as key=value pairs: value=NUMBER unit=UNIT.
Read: value=2700 unit=rpm
